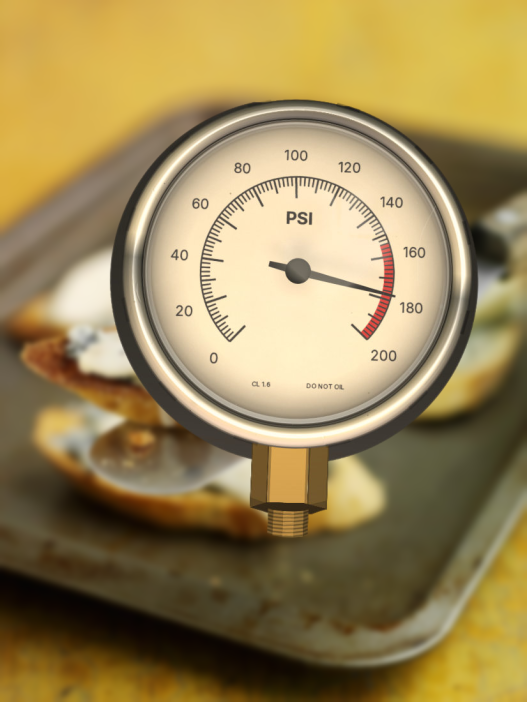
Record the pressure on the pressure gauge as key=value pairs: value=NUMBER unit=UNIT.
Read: value=178 unit=psi
